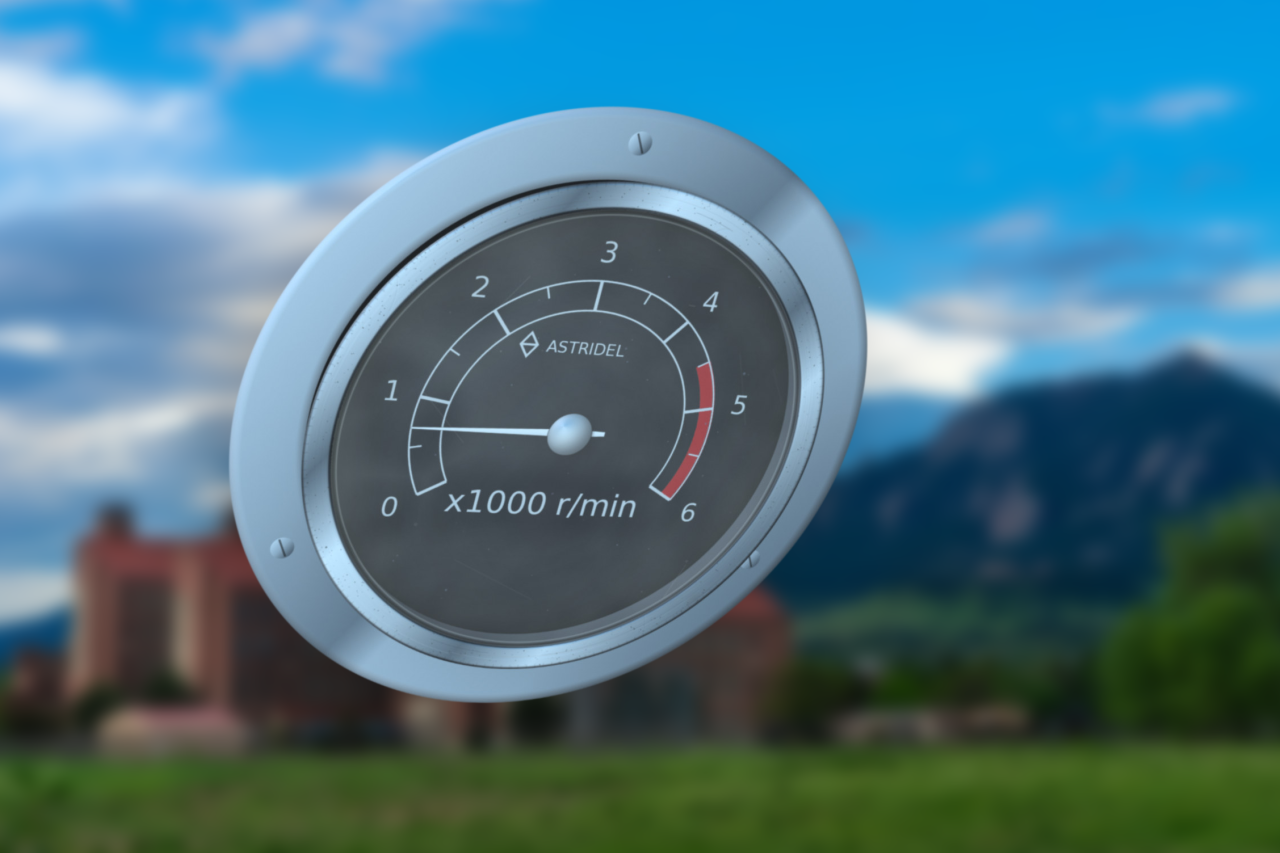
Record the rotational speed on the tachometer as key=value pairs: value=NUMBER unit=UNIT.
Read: value=750 unit=rpm
